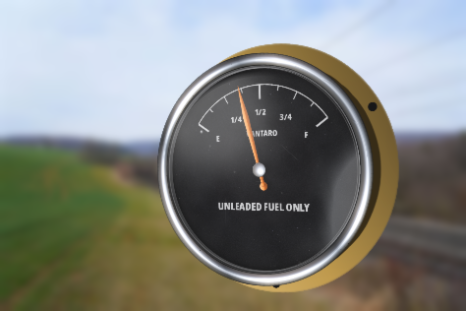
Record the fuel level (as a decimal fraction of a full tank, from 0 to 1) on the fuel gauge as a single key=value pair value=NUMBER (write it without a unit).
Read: value=0.375
